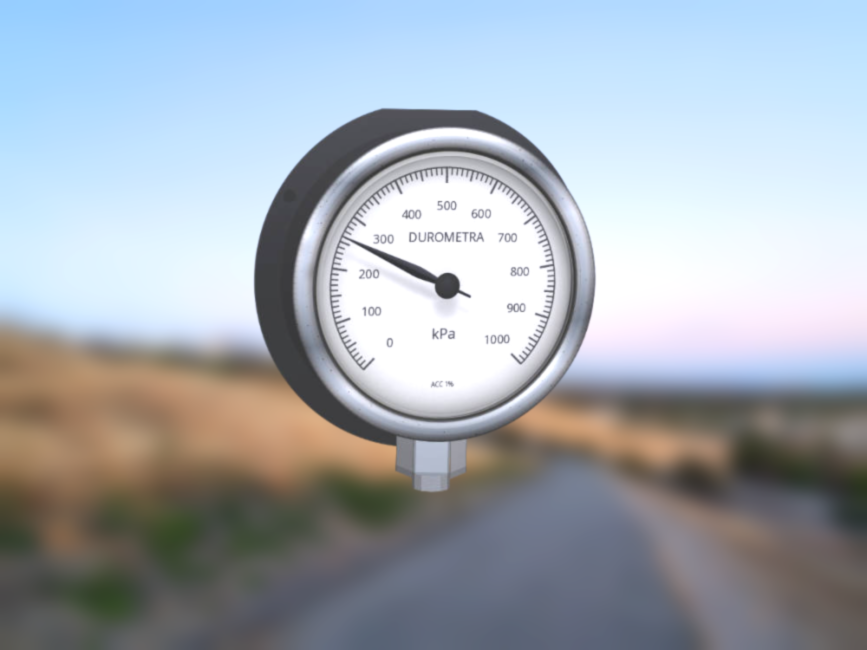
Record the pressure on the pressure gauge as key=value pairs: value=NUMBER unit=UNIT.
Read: value=260 unit=kPa
